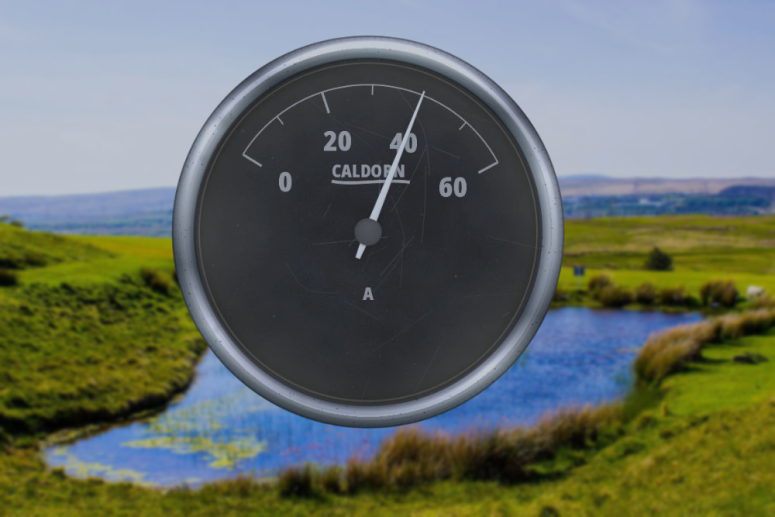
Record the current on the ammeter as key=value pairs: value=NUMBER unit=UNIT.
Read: value=40 unit=A
